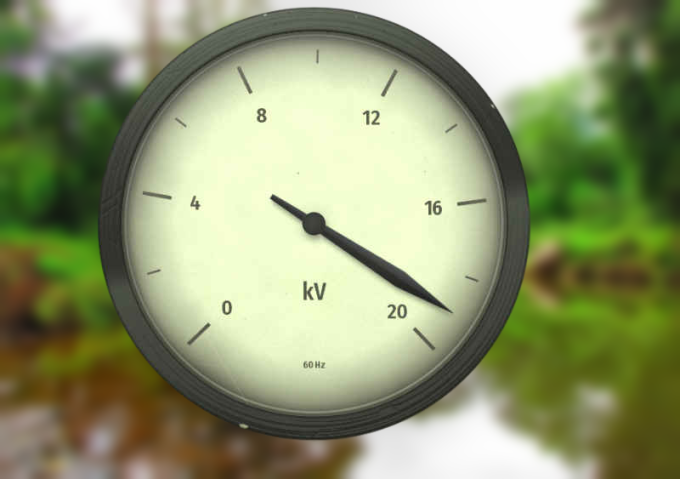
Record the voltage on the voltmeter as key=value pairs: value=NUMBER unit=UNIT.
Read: value=19 unit=kV
